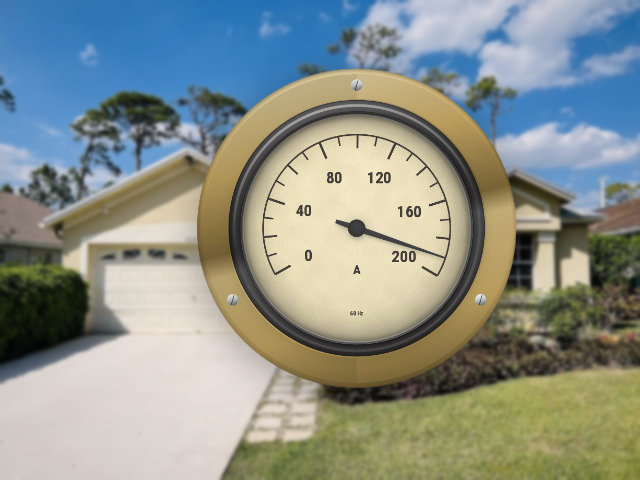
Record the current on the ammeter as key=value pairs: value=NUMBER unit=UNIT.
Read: value=190 unit=A
